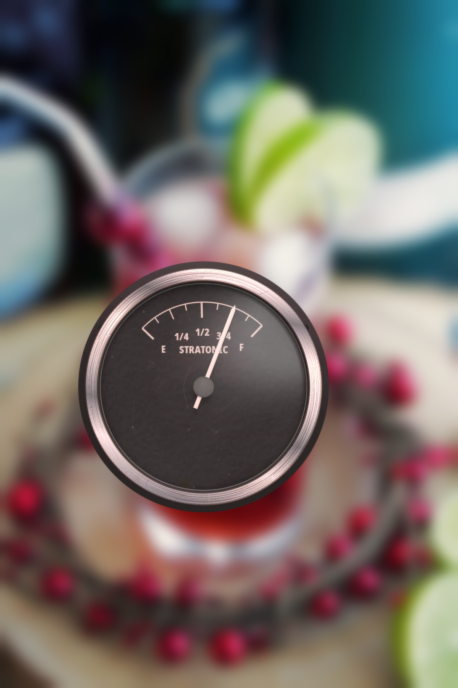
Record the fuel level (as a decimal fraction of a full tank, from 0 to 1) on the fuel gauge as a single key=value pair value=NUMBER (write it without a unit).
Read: value=0.75
